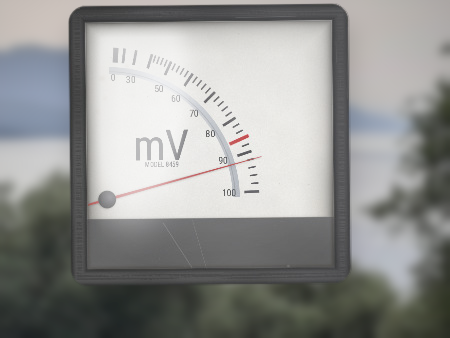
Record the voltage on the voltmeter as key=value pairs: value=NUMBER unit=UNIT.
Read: value=92 unit=mV
